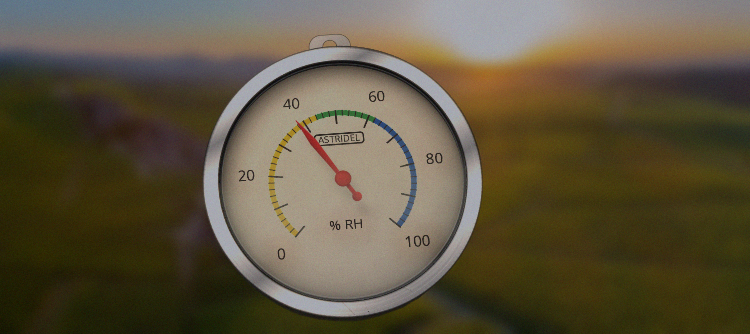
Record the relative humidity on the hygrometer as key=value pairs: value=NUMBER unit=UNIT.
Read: value=38 unit=%
